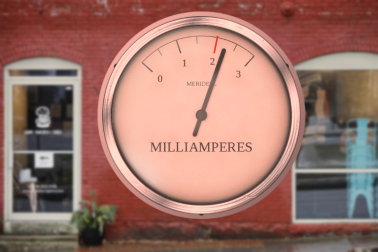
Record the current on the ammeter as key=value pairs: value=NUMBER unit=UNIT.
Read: value=2.25 unit=mA
